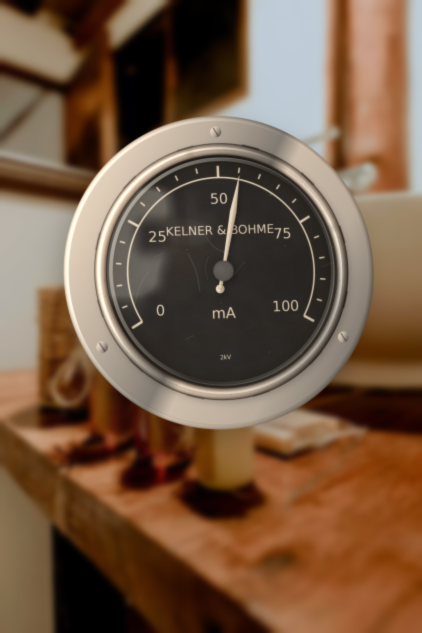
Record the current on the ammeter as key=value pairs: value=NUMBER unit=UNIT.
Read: value=55 unit=mA
